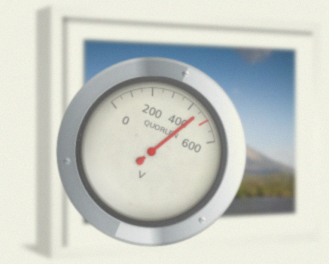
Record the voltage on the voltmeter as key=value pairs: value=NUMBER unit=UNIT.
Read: value=450 unit=V
